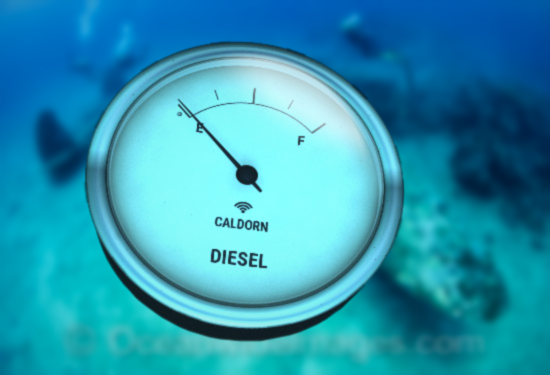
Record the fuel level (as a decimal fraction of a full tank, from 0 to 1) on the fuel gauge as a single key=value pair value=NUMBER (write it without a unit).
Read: value=0
